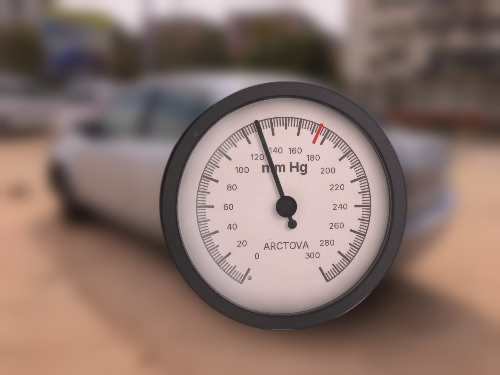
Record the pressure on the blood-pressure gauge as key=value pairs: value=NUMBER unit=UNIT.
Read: value=130 unit=mmHg
